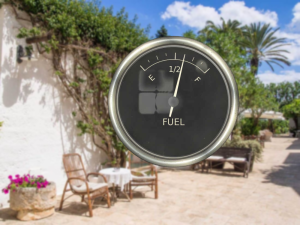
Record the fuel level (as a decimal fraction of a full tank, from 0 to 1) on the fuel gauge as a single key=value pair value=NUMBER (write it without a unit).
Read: value=0.625
